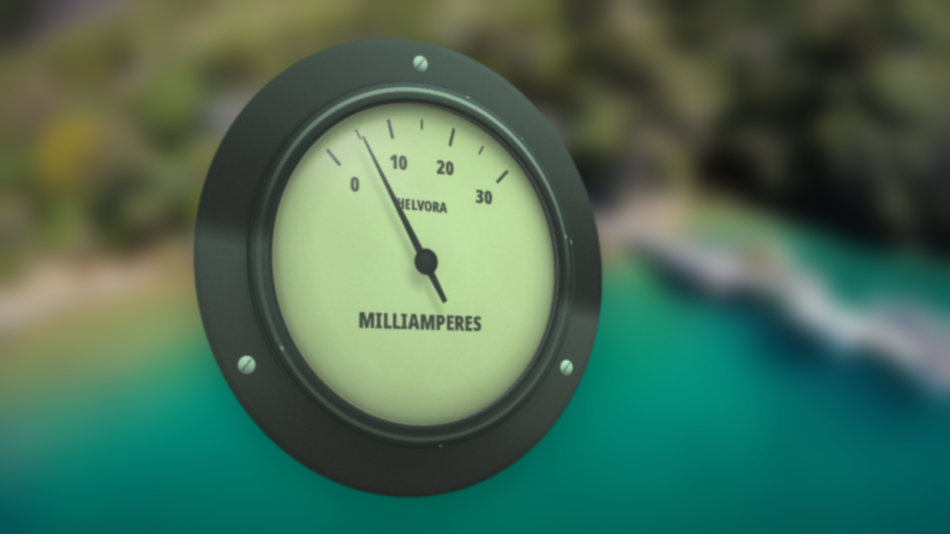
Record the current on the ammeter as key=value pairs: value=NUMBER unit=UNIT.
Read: value=5 unit=mA
